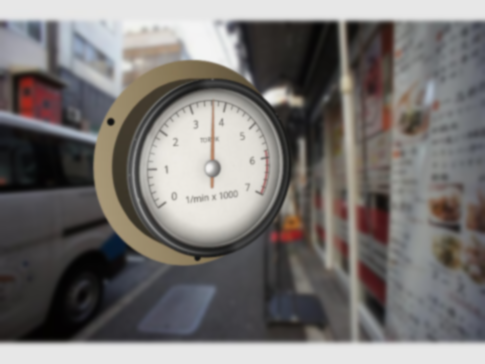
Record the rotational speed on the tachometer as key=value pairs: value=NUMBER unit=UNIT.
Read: value=3600 unit=rpm
